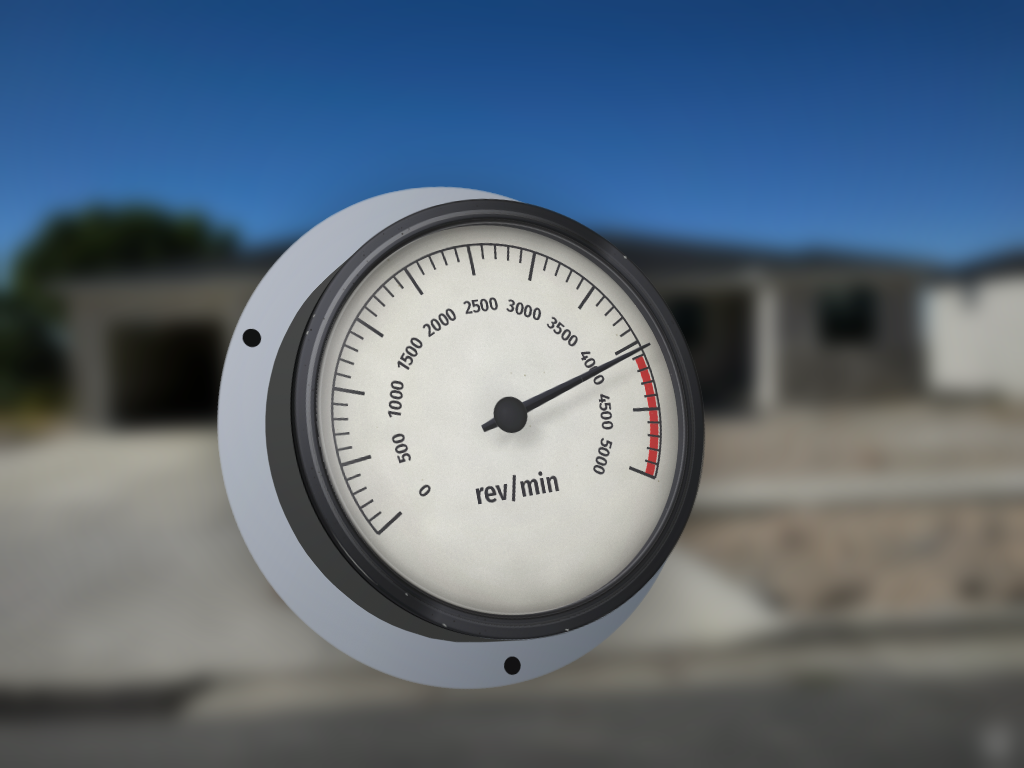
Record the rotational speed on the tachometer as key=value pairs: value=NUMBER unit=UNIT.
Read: value=4050 unit=rpm
